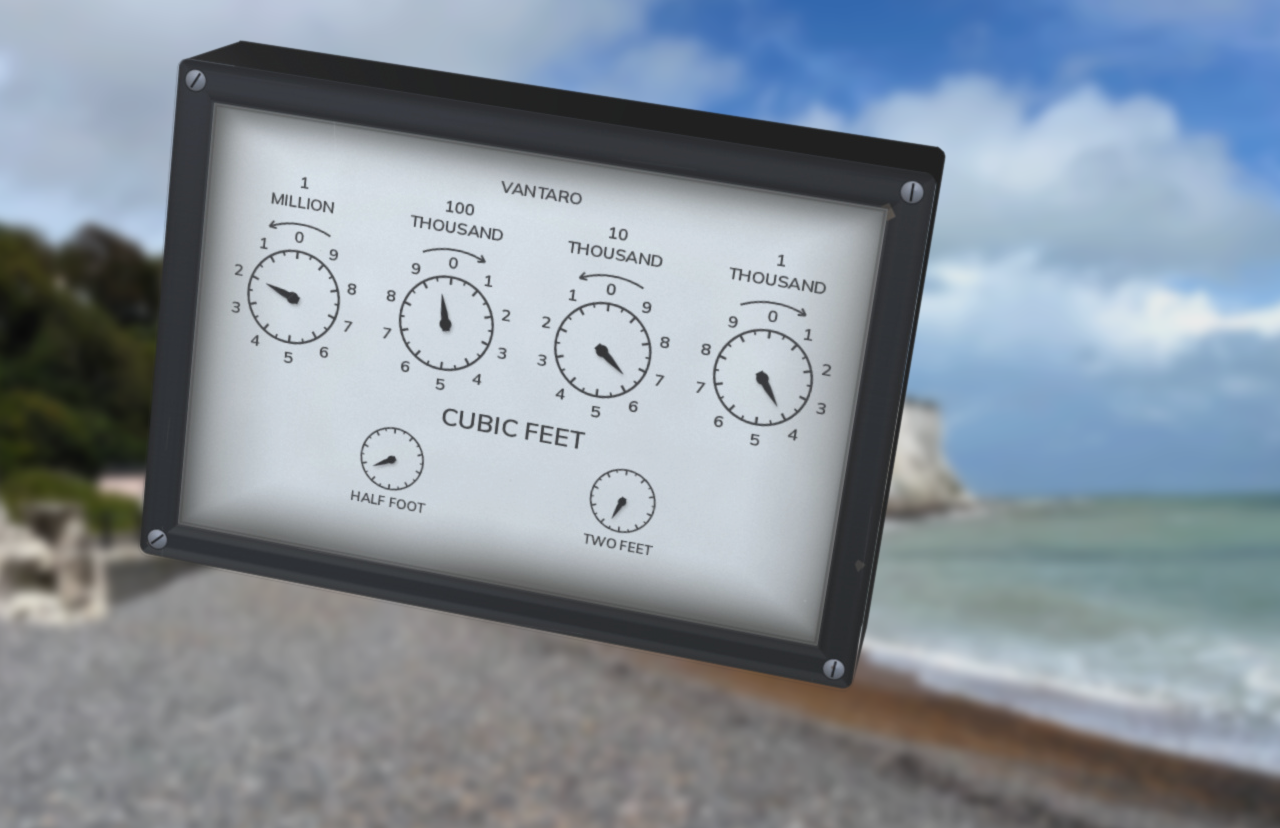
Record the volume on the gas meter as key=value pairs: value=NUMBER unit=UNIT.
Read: value=196400 unit=ft³
